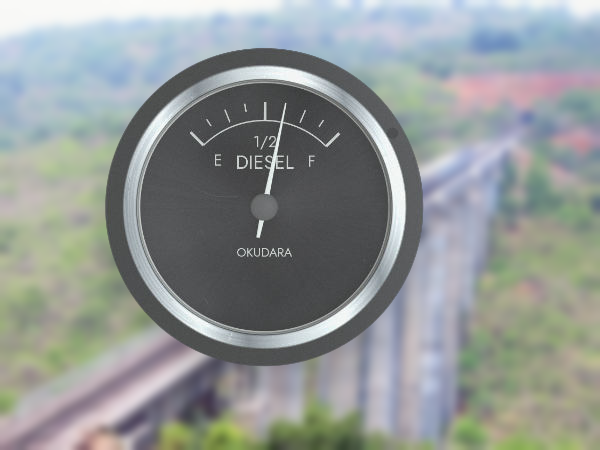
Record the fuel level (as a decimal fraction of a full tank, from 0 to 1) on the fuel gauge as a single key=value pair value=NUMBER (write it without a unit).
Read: value=0.625
